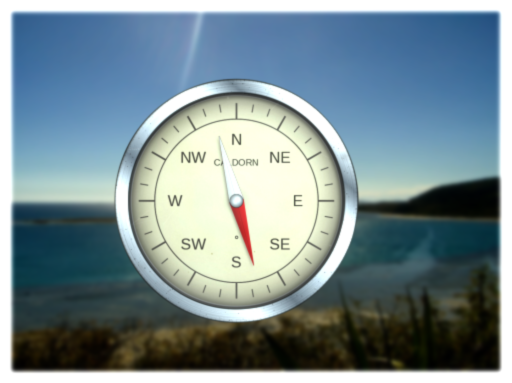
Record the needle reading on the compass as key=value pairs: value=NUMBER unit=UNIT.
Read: value=165 unit=°
